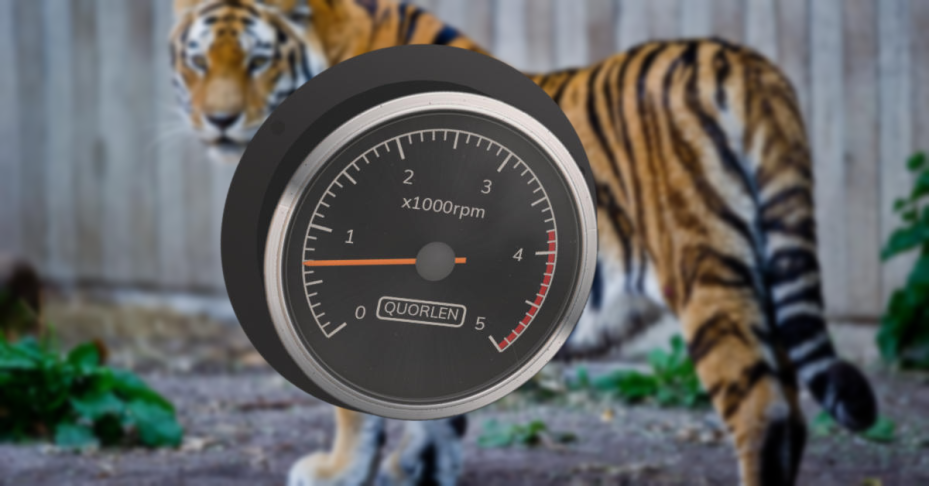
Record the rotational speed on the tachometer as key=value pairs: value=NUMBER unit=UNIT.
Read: value=700 unit=rpm
